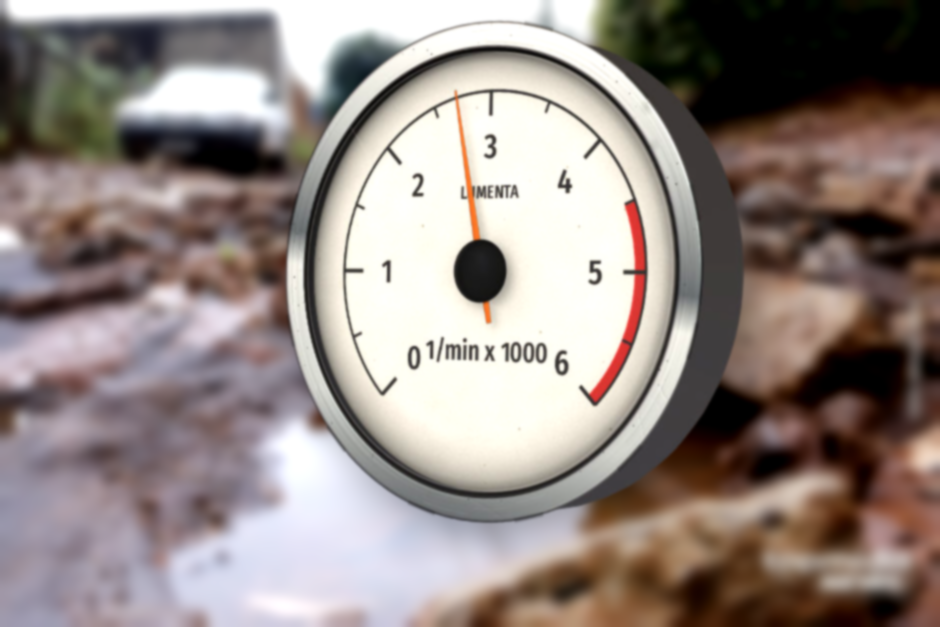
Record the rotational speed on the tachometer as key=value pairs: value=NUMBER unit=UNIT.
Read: value=2750 unit=rpm
